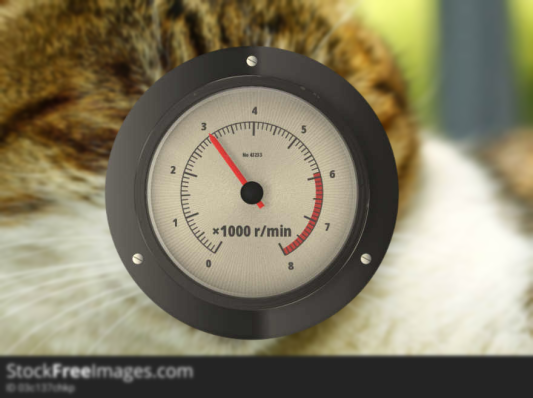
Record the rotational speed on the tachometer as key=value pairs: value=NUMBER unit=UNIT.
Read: value=3000 unit=rpm
